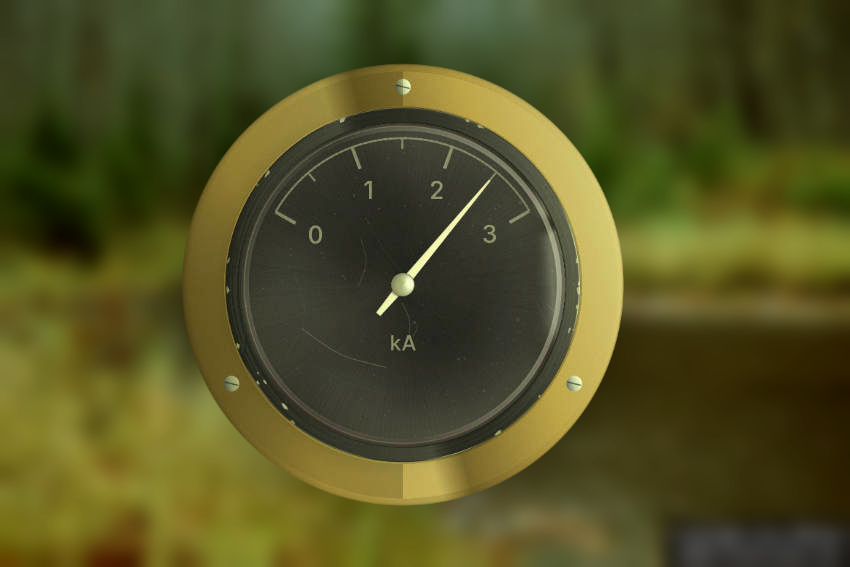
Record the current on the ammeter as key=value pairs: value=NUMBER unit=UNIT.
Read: value=2.5 unit=kA
